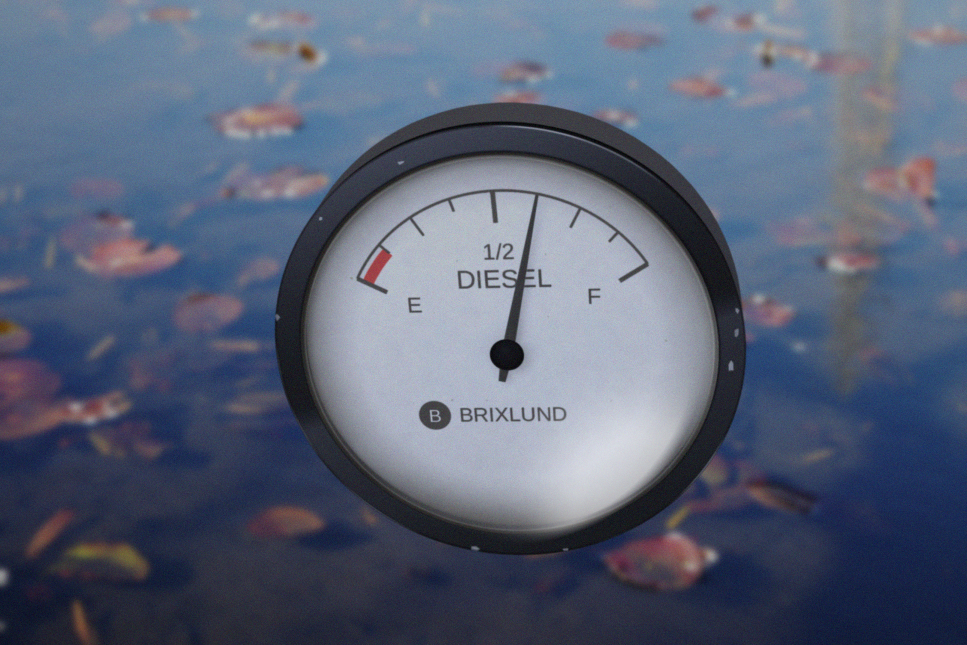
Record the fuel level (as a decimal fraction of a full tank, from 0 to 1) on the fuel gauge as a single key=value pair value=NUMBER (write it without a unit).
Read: value=0.625
